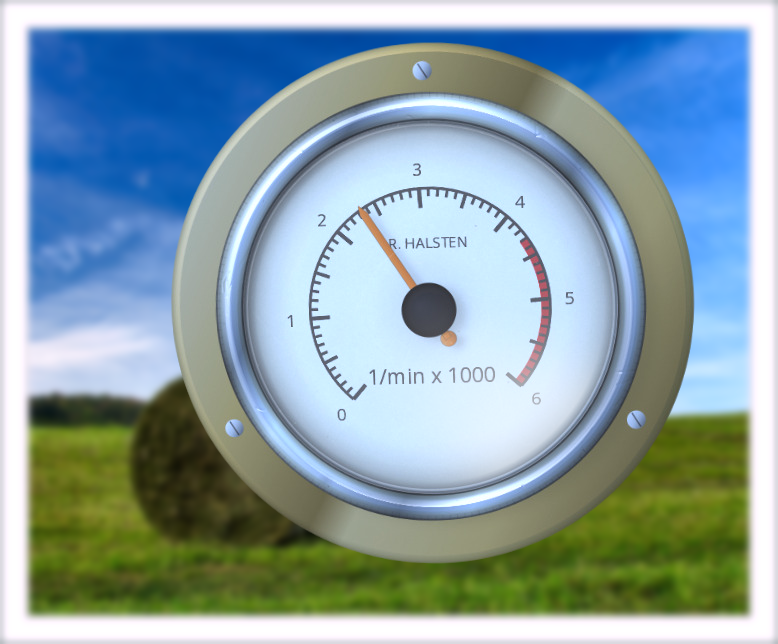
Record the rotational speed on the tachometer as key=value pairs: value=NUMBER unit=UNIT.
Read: value=2350 unit=rpm
